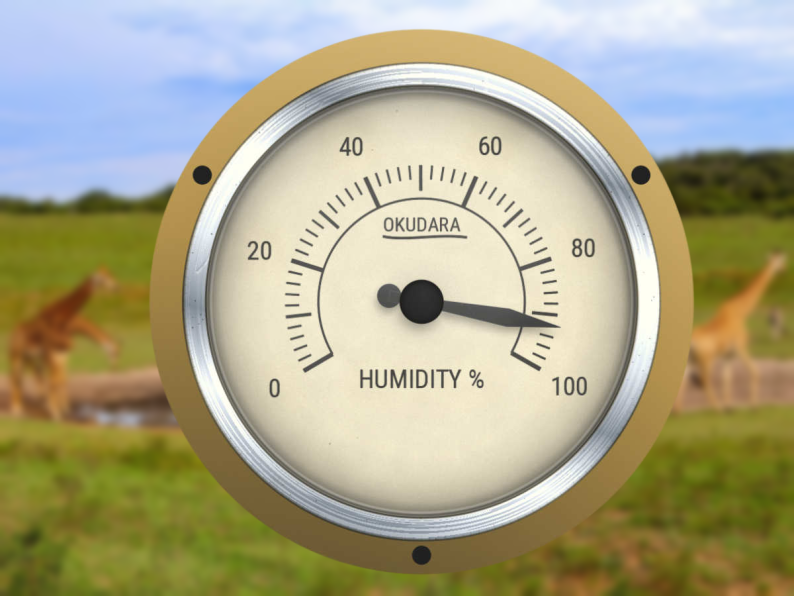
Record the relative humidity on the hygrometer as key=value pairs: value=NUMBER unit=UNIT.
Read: value=92 unit=%
